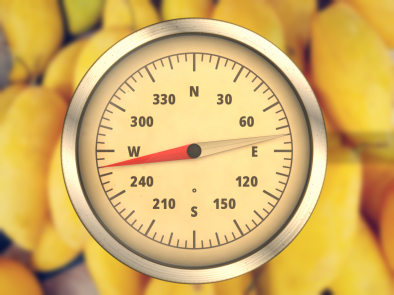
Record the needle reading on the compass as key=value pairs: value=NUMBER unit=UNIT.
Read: value=260 unit=°
